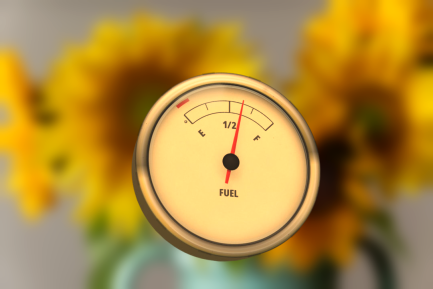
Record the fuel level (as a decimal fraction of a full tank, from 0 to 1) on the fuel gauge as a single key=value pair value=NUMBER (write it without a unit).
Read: value=0.625
